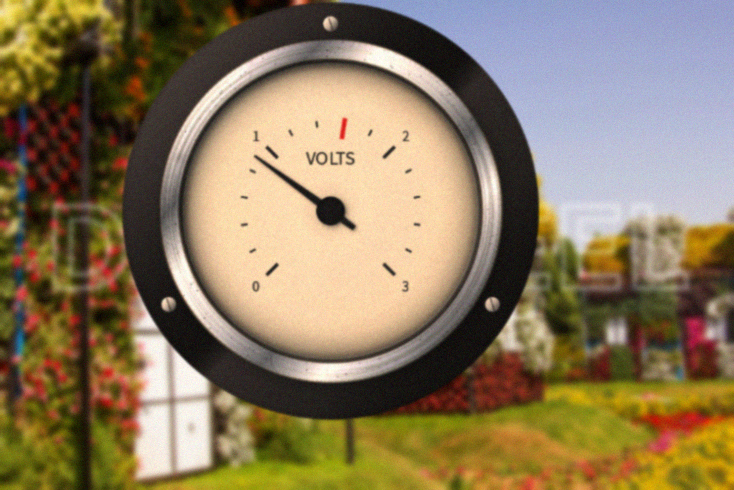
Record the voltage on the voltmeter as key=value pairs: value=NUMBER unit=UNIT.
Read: value=0.9 unit=V
